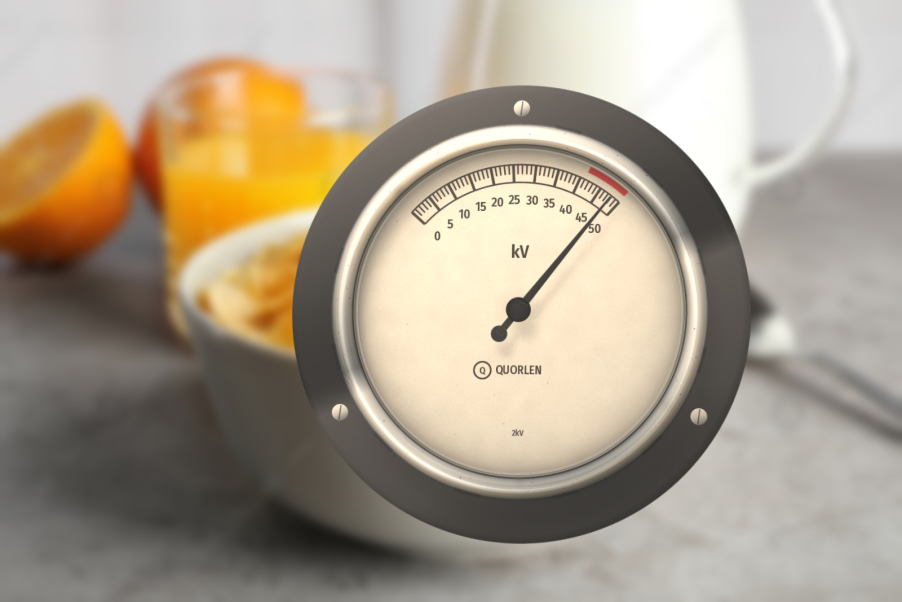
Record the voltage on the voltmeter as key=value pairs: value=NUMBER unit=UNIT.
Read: value=48 unit=kV
